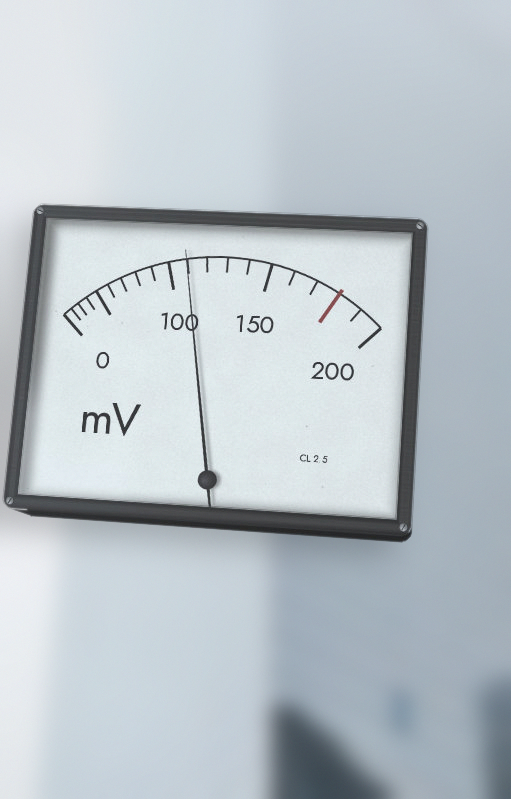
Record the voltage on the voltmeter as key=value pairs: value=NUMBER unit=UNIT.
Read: value=110 unit=mV
